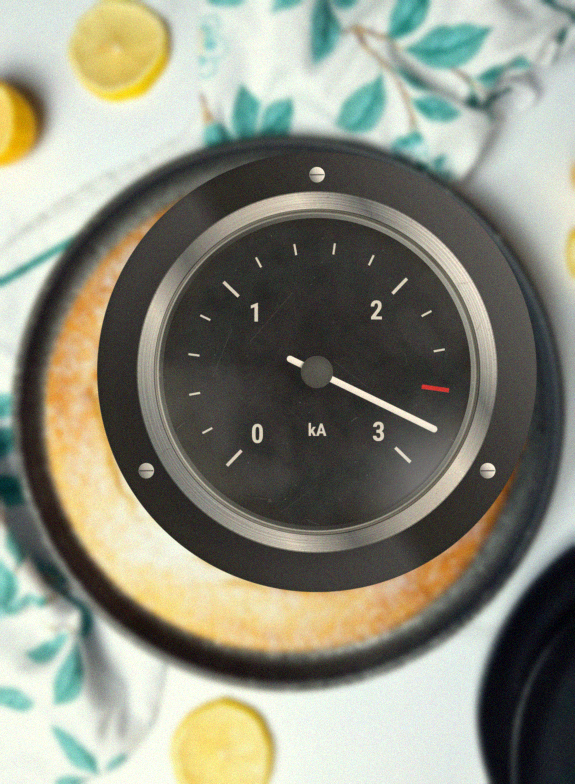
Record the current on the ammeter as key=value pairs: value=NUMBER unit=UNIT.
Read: value=2.8 unit=kA
